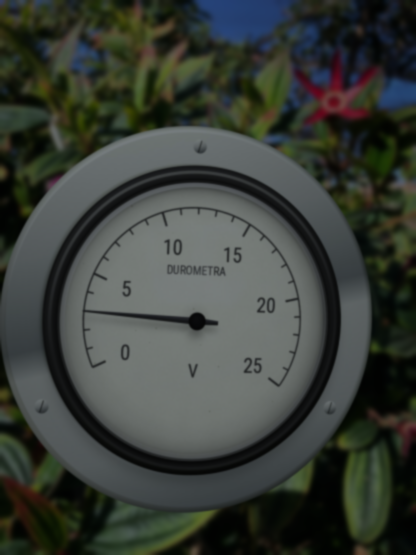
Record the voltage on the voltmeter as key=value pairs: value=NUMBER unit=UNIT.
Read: value=3 unit=V
